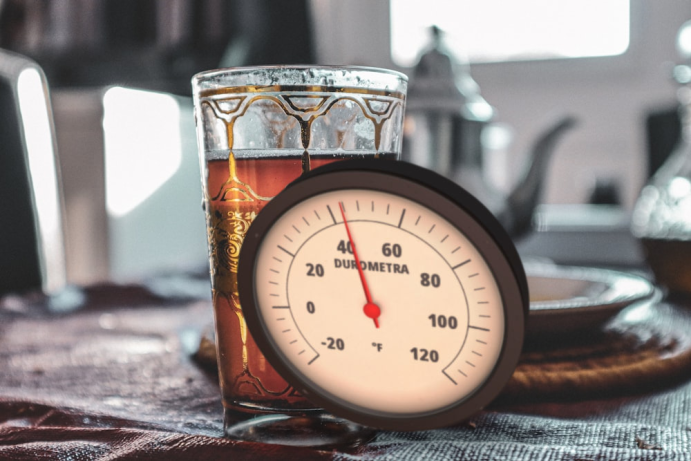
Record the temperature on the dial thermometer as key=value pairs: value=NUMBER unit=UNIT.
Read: value=44 unit=°F
